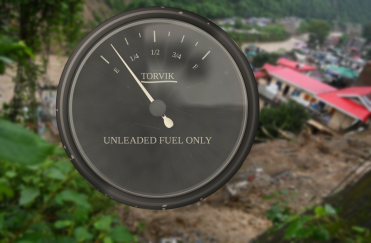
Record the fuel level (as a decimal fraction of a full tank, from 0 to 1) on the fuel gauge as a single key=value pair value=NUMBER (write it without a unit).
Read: value=0.125
